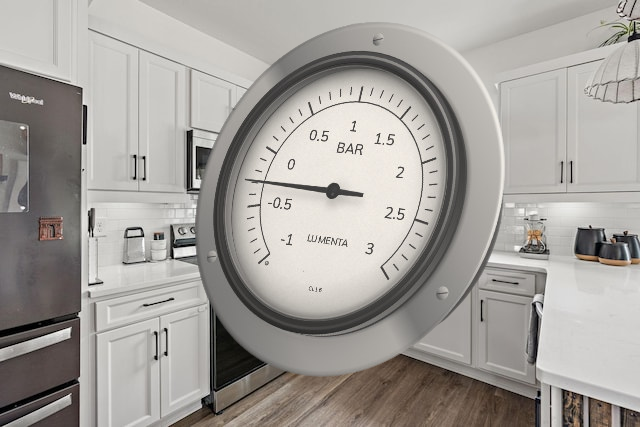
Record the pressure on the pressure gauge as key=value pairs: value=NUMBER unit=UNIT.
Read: value=-0.3 unit=bar
